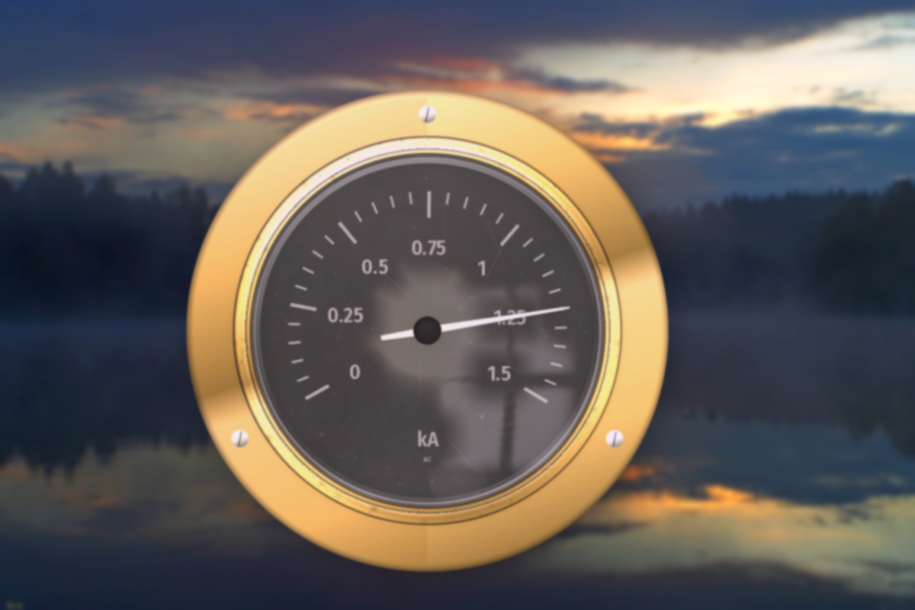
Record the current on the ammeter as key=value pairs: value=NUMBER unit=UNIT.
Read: value=1.25 unit=kA
